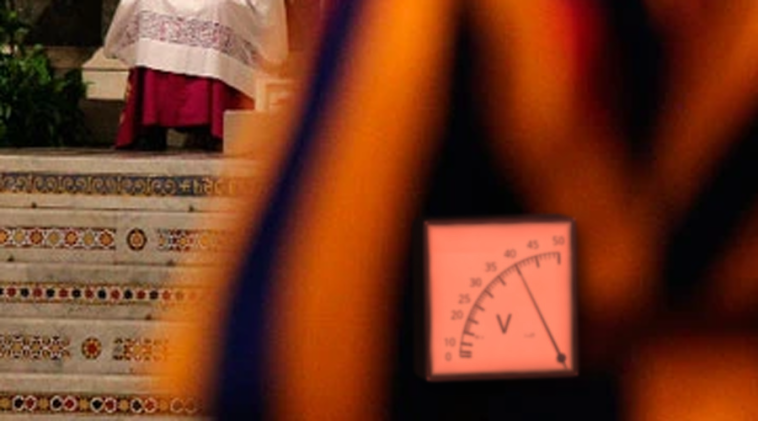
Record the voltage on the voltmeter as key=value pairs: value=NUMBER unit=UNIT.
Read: value=40 unit=V
